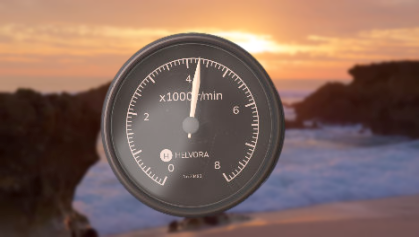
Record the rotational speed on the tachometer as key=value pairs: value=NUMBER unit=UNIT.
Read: value=4300 unit=rpm
